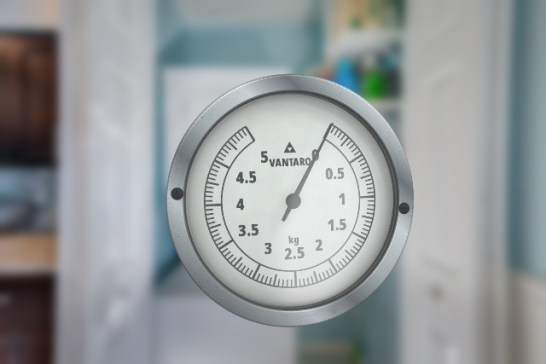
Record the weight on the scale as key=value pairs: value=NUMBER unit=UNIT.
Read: value=0 unit=kg
